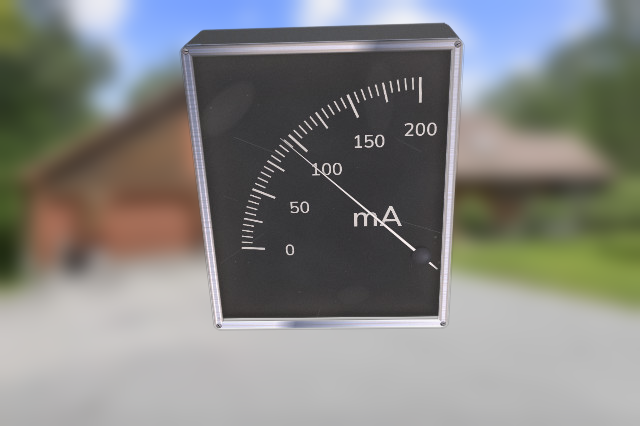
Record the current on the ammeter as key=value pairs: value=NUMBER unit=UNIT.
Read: value=95 unit=mA
